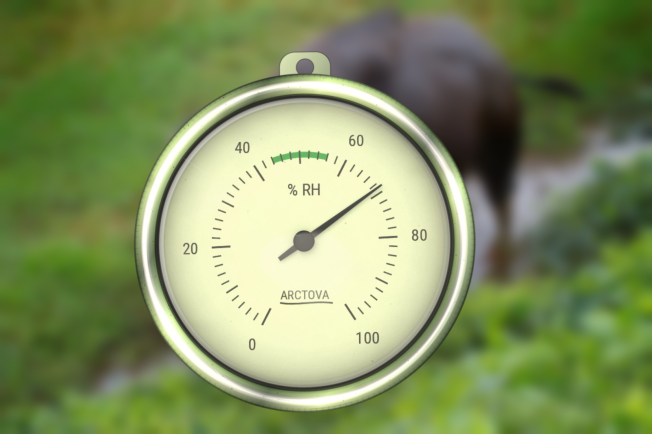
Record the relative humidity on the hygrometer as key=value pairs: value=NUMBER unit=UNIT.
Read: value=69 unit=%
